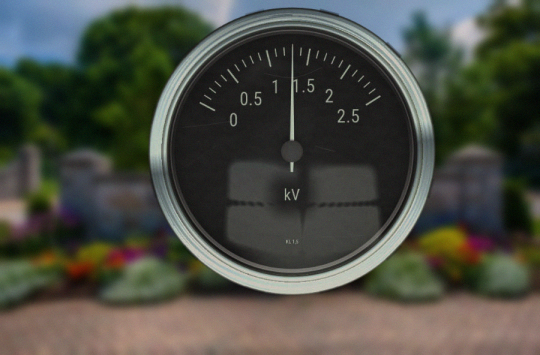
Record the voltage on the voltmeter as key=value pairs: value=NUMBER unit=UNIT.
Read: value=1.3 unit=kV
